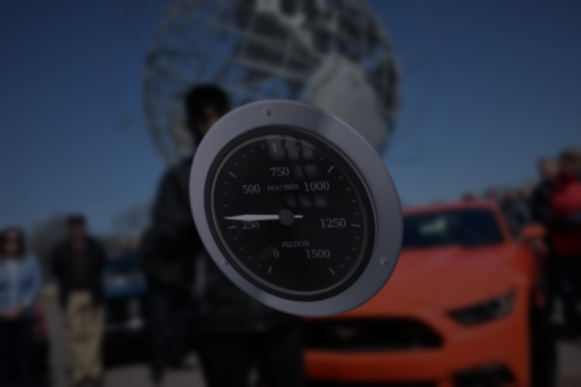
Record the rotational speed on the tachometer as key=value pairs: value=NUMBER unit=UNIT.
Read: value=300 unit=rpm
